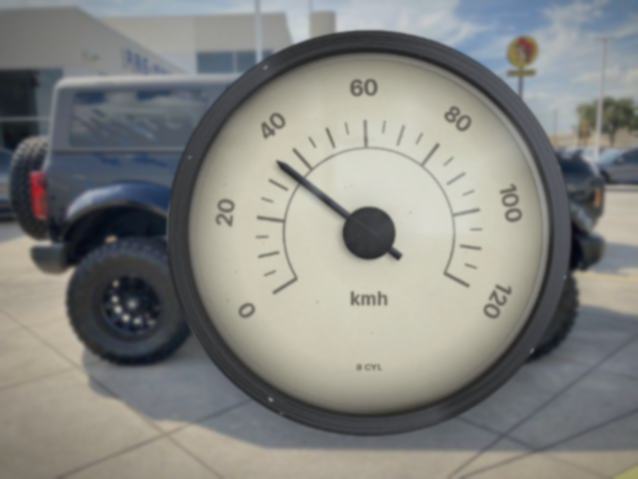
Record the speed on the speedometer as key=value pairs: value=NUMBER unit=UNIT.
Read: value=35 unit=km/h
